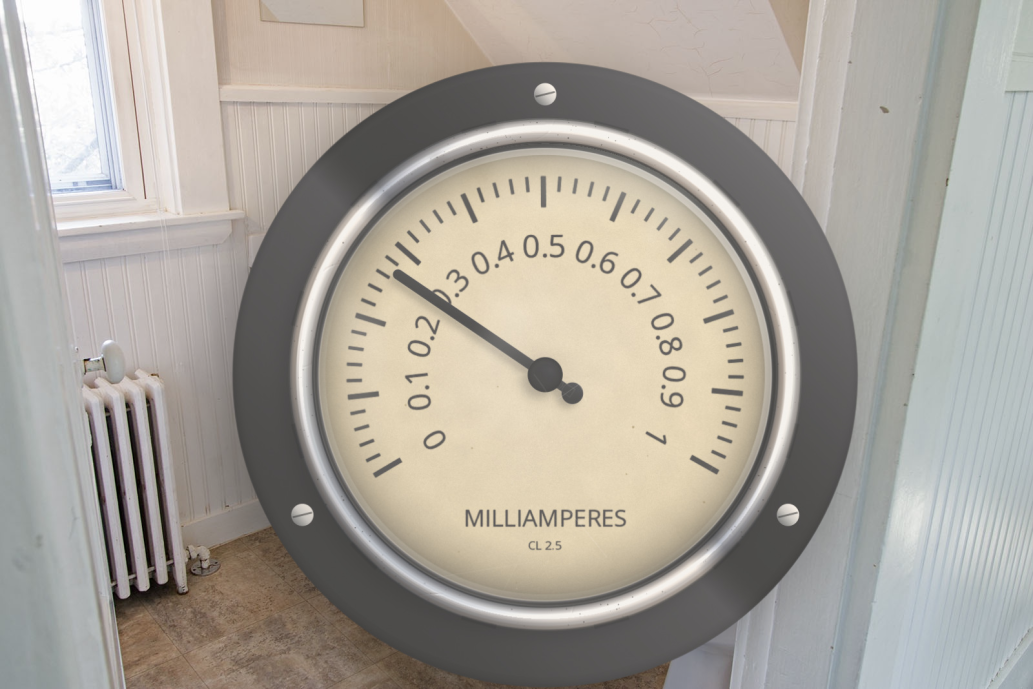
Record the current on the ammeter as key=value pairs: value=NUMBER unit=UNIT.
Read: value=0.27 unit=mA
